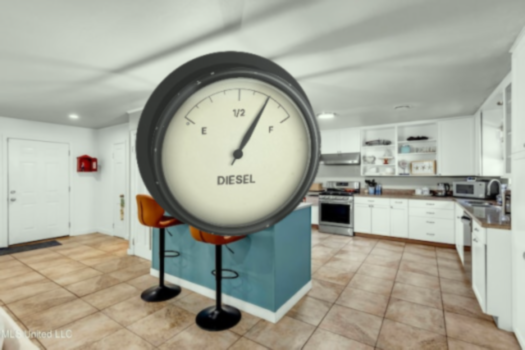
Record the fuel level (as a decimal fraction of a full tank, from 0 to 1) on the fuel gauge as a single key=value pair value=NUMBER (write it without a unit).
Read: value=0.75
